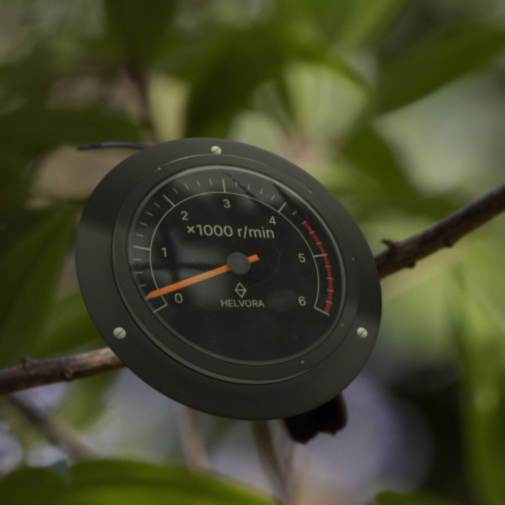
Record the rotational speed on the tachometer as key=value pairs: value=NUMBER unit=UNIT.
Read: value=200 unit=rpm
